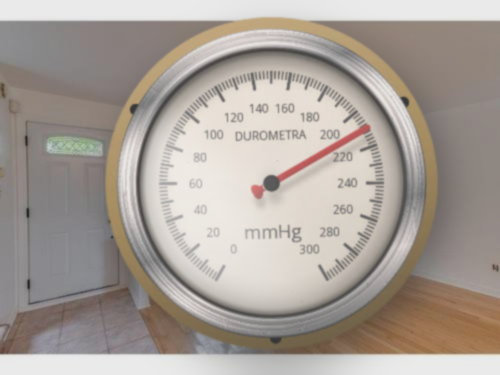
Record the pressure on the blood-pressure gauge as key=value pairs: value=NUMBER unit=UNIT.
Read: value=210 unit=mmHg
